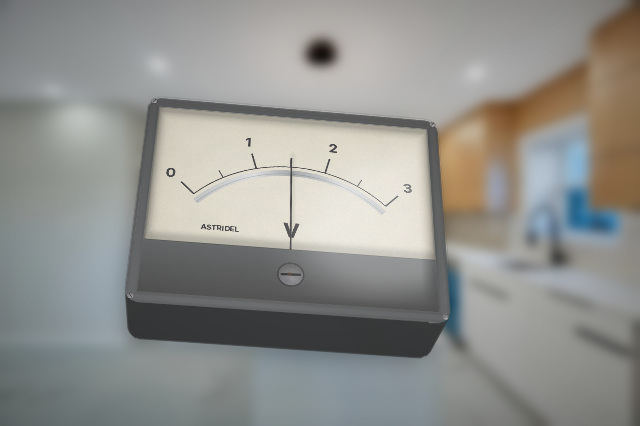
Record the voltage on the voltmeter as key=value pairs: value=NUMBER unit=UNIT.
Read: value=1.5 unit=V
